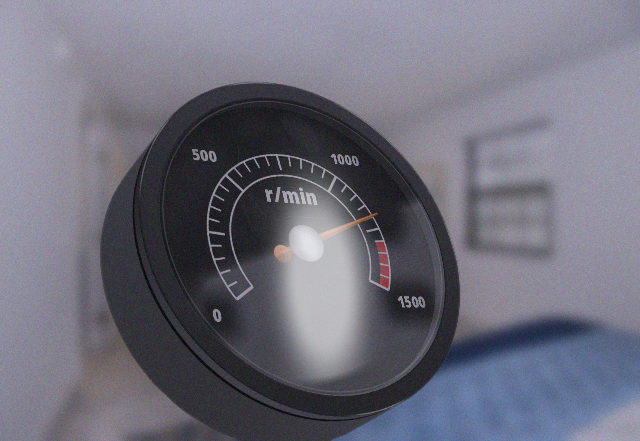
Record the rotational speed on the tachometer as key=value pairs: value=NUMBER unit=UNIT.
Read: value=1200 unit=rpm
